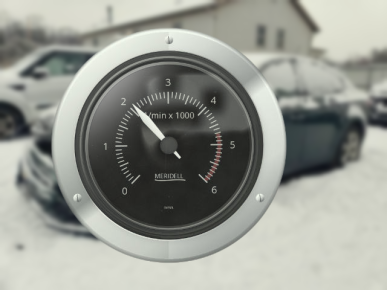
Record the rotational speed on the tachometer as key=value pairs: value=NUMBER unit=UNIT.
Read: value=2100 unit=rpm
